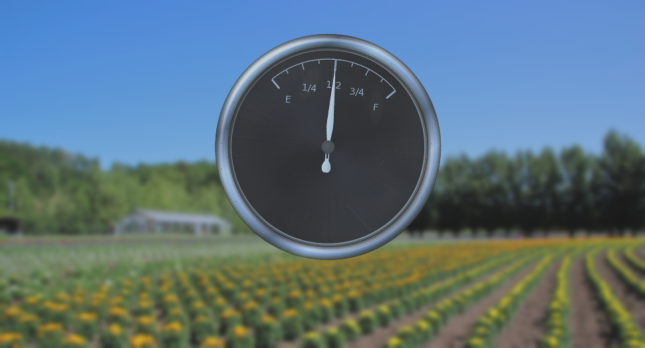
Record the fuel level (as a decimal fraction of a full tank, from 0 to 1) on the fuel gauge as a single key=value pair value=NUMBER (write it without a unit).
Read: value=0.5
